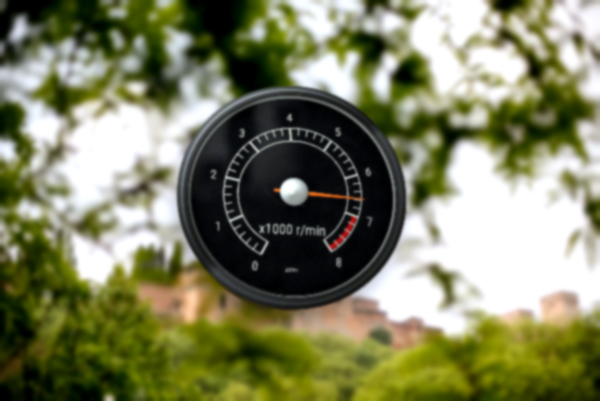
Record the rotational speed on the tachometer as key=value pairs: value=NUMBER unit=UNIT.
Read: value=6600 unit=rpm
